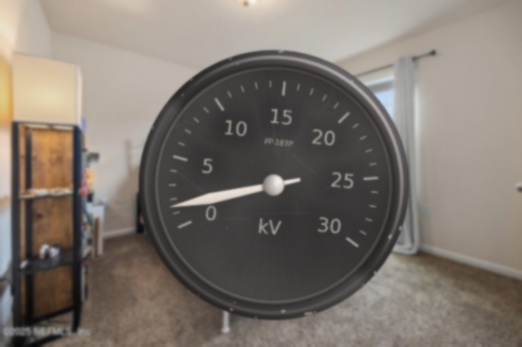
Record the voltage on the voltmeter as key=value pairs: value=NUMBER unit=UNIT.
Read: value=1.5 unit=kV
